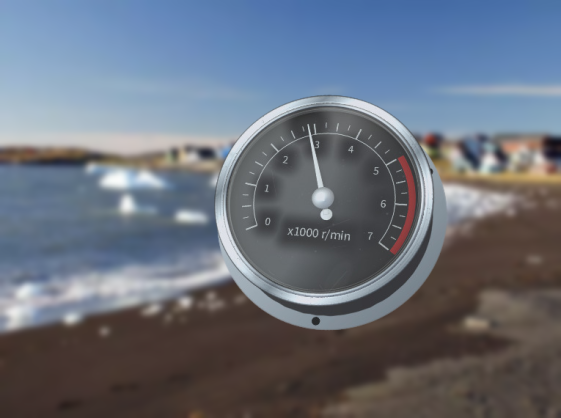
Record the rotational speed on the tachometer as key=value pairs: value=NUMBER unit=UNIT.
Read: value=2875 unit=rpm
